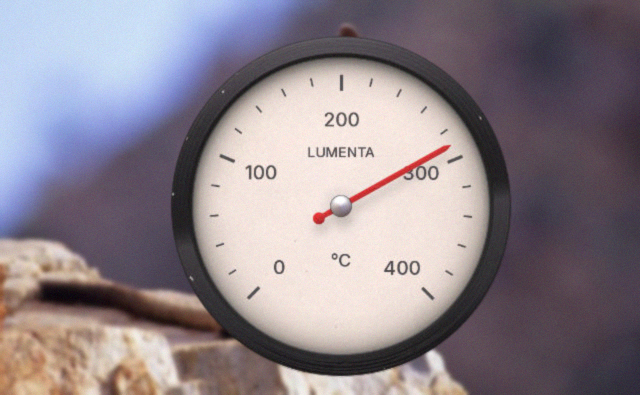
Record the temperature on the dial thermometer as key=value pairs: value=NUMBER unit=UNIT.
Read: value=290 unit=°C
